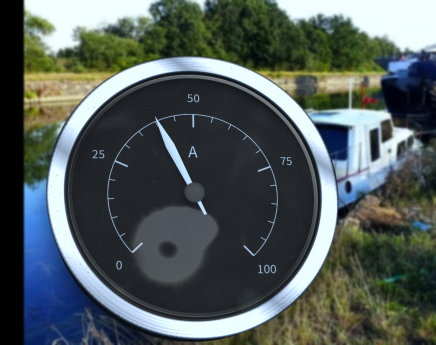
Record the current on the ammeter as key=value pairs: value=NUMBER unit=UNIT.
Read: value=40 unit=A
